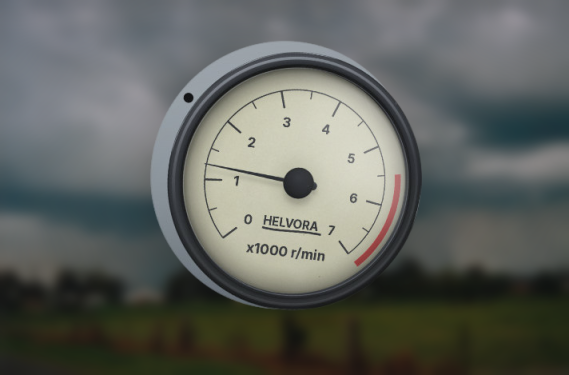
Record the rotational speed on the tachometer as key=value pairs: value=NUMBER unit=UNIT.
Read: value=1250 unit=rpm
